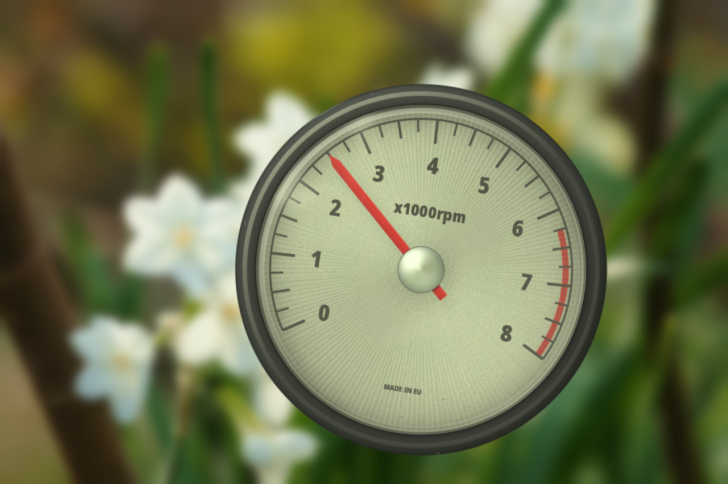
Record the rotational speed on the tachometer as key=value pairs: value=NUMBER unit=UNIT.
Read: value=2500 unit=rpm
